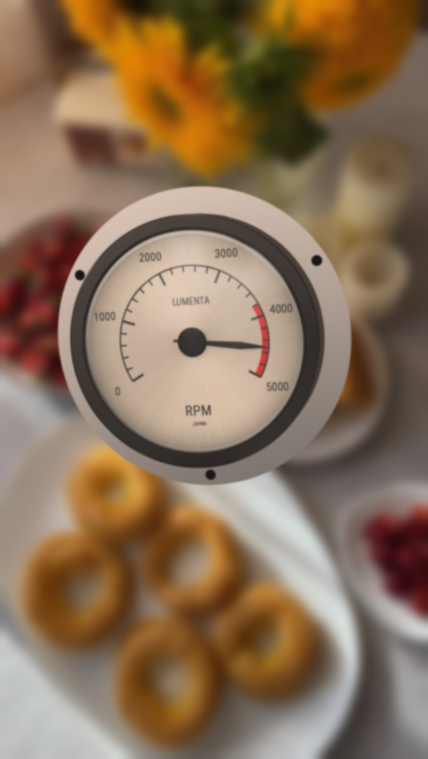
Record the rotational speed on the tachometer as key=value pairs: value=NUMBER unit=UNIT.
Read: value=4500 unit=rpm
